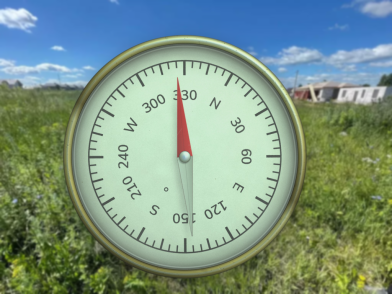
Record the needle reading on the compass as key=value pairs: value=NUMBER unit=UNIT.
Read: value=325 unit=°
